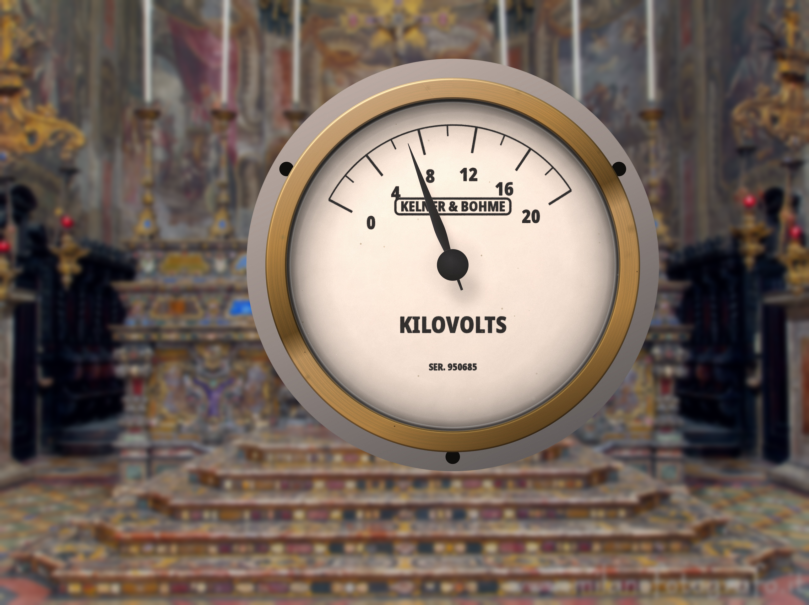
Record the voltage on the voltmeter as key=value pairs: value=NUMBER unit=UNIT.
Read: value=7 unit=kV
